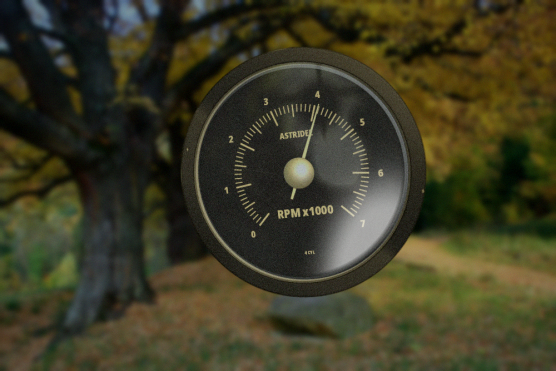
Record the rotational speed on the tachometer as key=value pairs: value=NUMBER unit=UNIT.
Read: value=4100 unit=rpm
